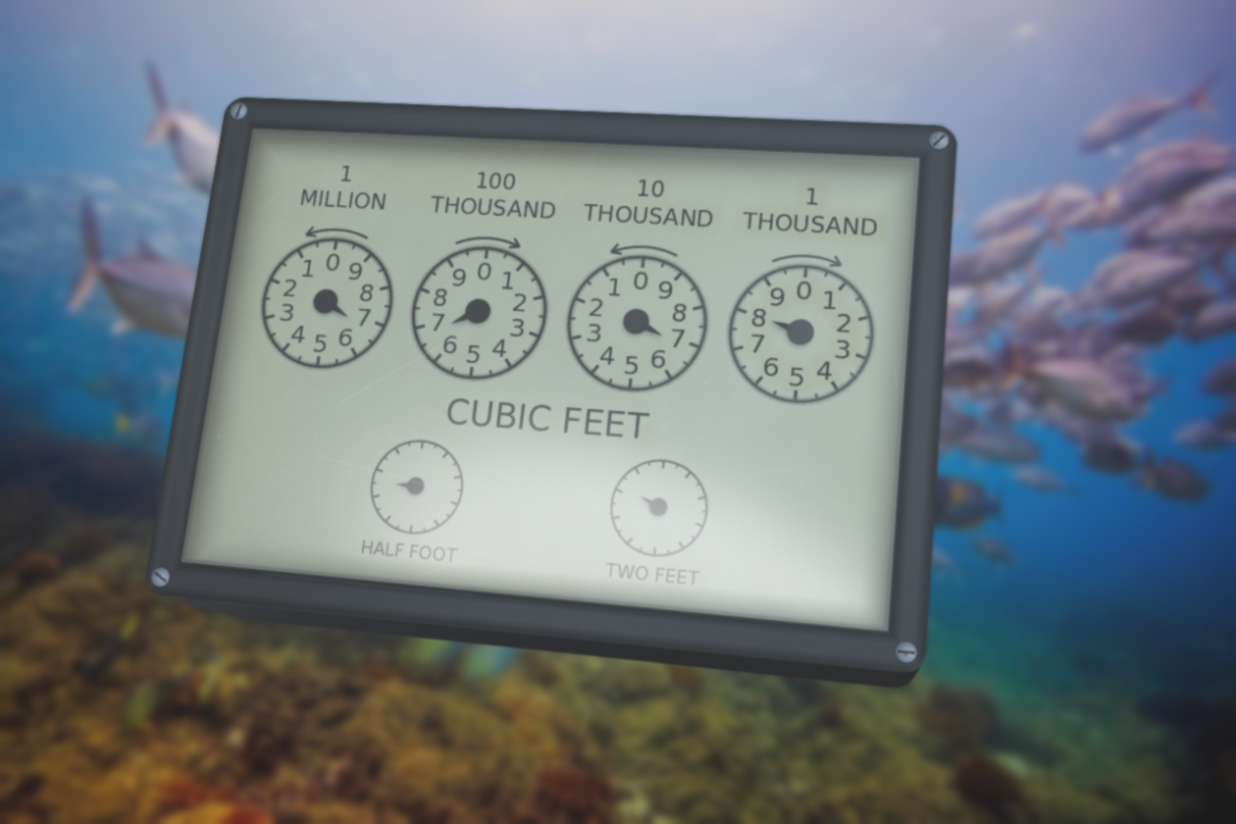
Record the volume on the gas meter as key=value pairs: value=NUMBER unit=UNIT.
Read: value=666800 unit=ft³
